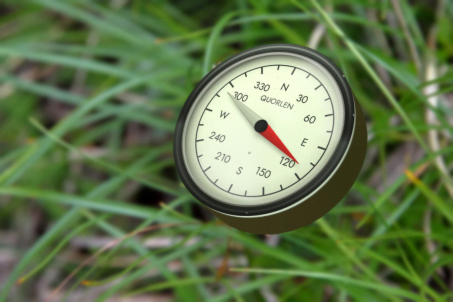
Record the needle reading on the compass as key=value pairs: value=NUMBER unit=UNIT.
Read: value=112.5 unit=°
